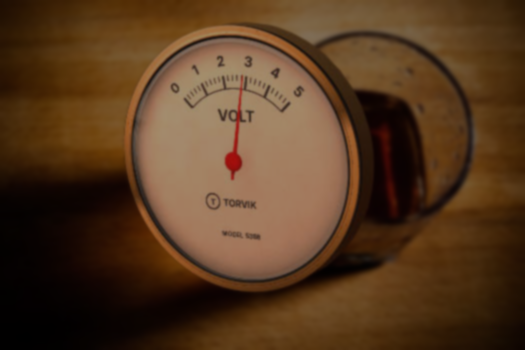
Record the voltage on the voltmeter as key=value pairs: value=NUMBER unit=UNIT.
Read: value=3 unit=V
